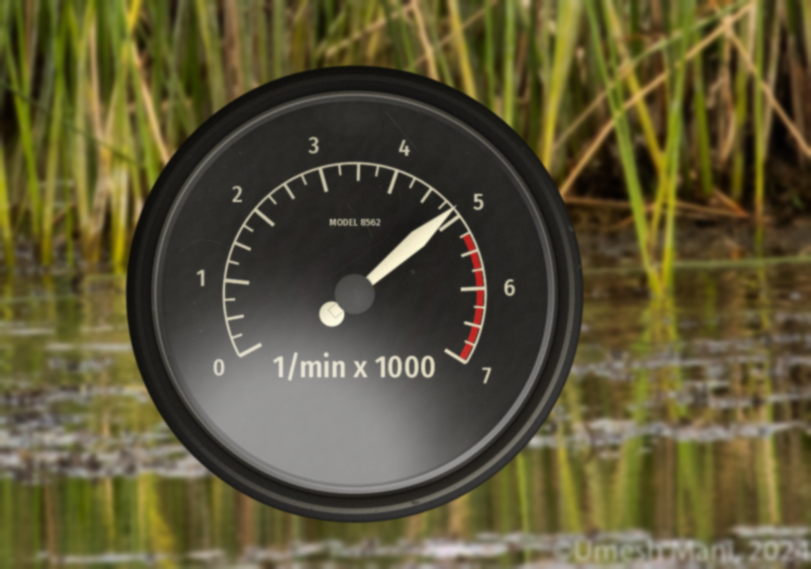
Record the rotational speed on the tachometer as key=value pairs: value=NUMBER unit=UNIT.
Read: value=4875 unit=rpm
